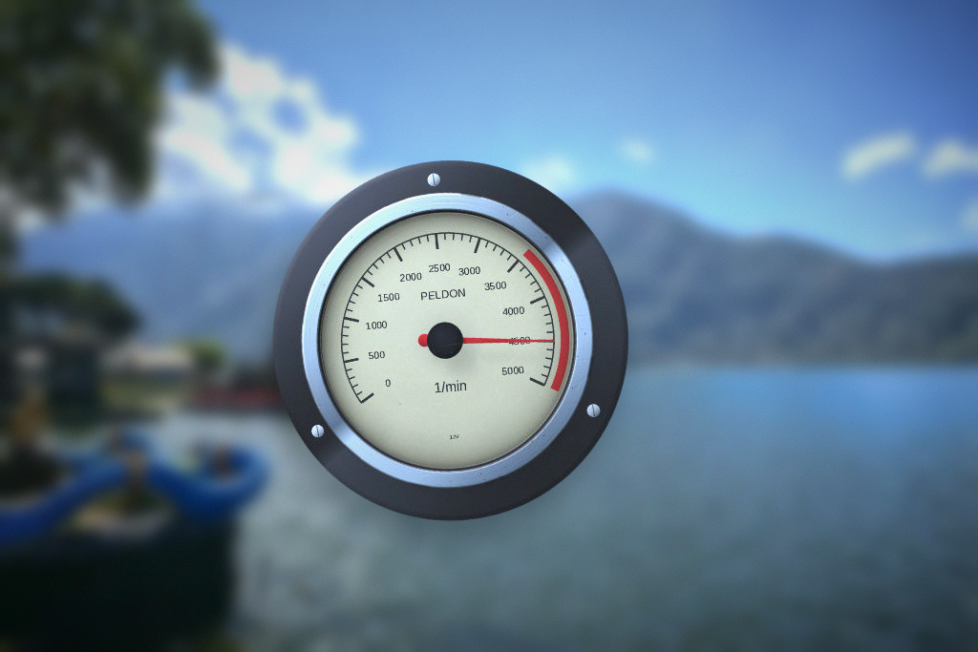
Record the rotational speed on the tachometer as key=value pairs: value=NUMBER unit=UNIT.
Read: value=4500 unit=rpm
